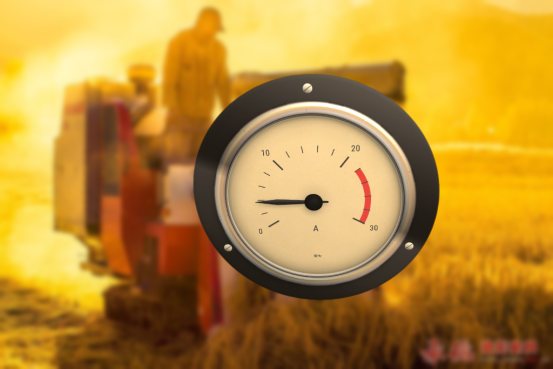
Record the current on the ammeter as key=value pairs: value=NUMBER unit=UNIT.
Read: value=4 unit=A
